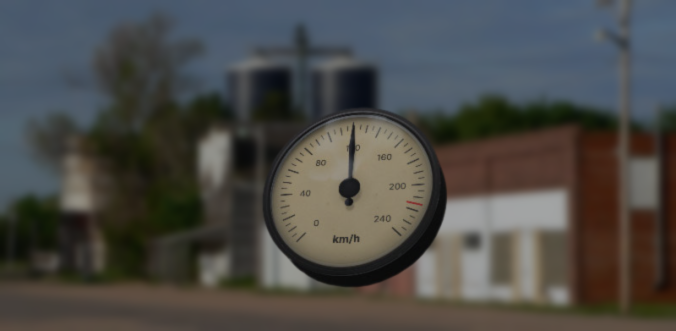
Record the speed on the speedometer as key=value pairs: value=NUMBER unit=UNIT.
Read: value=120 unit=km/h
